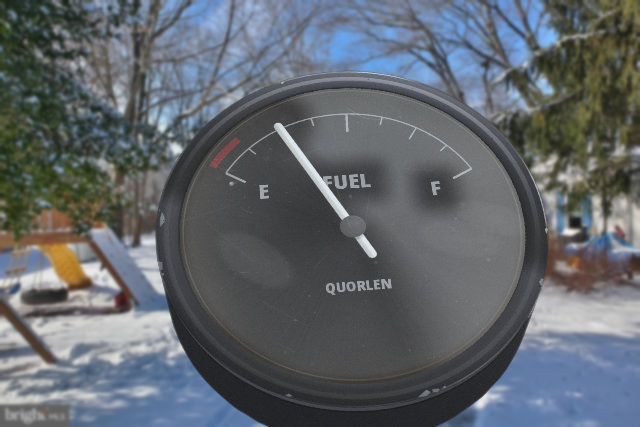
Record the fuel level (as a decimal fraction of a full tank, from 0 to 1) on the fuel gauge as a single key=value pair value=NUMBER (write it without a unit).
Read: value=0.25
